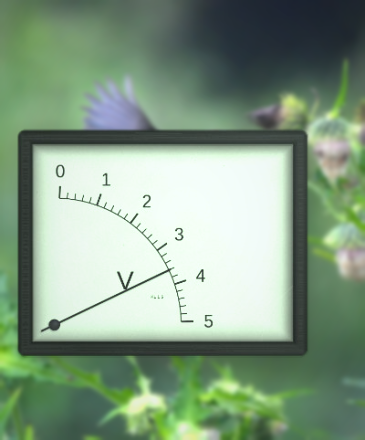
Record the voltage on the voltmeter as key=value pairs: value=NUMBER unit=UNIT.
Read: value=3.6 unit=V
